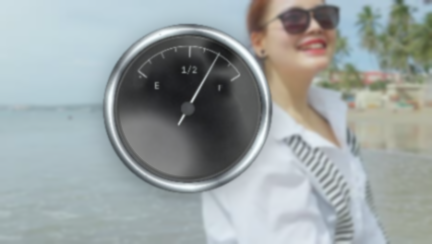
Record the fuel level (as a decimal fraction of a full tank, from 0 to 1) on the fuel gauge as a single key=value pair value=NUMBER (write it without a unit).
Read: value=0.75
